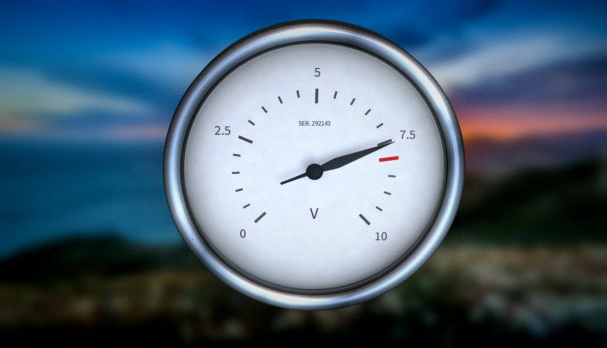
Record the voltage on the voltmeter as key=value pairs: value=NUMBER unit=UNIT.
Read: value=7.5 unit=V
